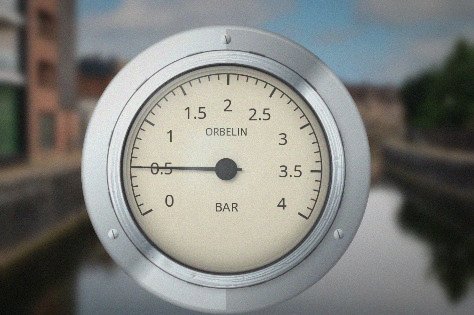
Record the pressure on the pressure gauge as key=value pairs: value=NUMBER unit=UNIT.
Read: value=0.5 unit=bar
